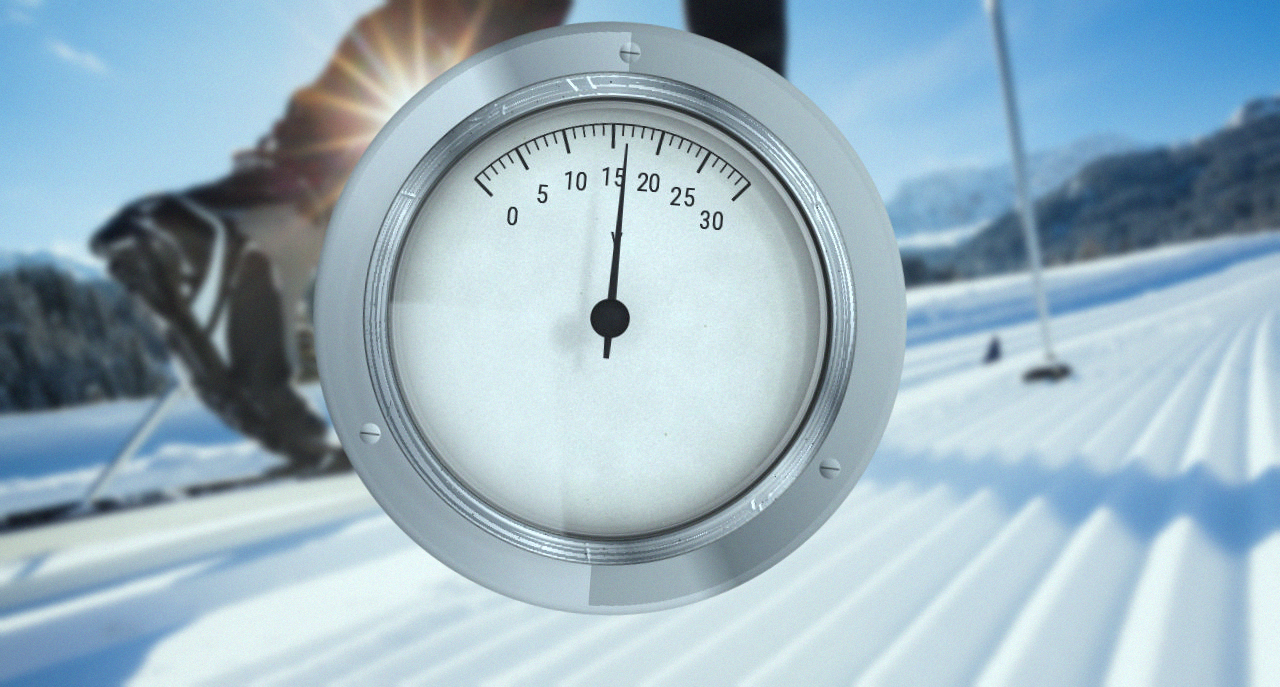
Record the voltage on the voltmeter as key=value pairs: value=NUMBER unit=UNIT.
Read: value=16.5 unit=V
